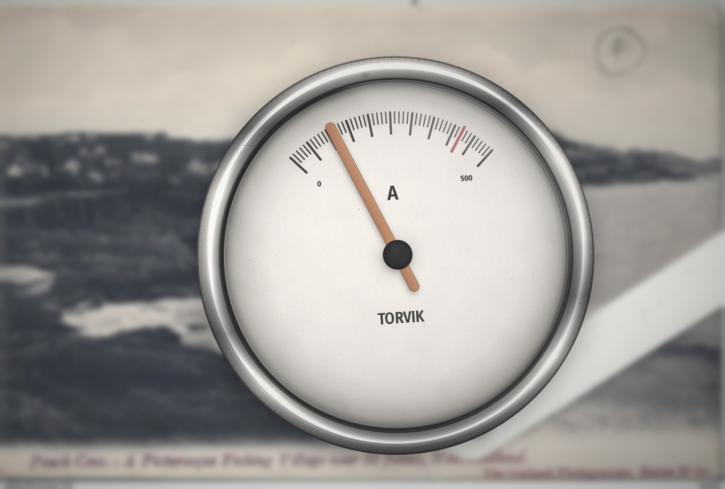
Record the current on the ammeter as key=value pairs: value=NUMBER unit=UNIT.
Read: value=110 unit=A
